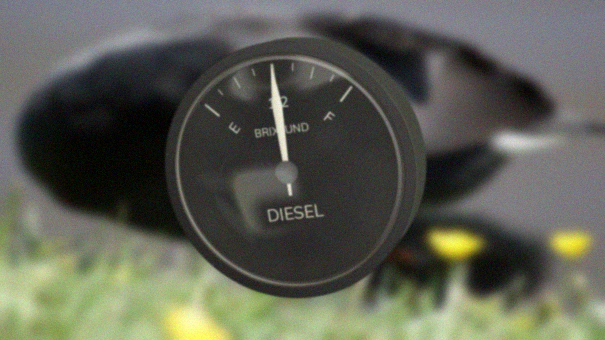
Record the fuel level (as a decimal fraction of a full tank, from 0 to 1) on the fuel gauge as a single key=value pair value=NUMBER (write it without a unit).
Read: value=0.5
